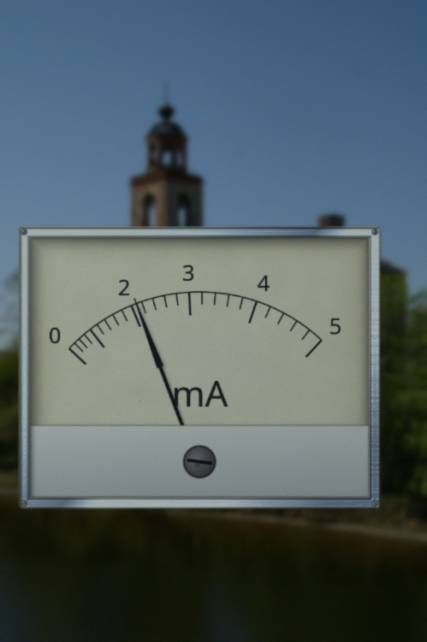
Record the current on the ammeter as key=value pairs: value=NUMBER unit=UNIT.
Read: value=2.1 unit=mA
